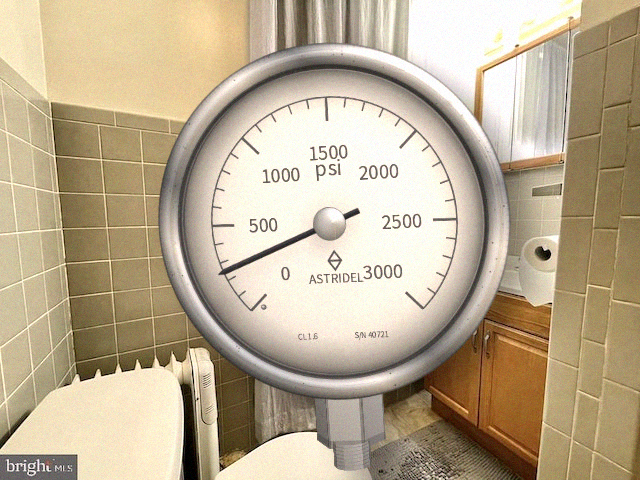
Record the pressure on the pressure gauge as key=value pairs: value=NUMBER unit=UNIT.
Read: value=250 unit=psi
